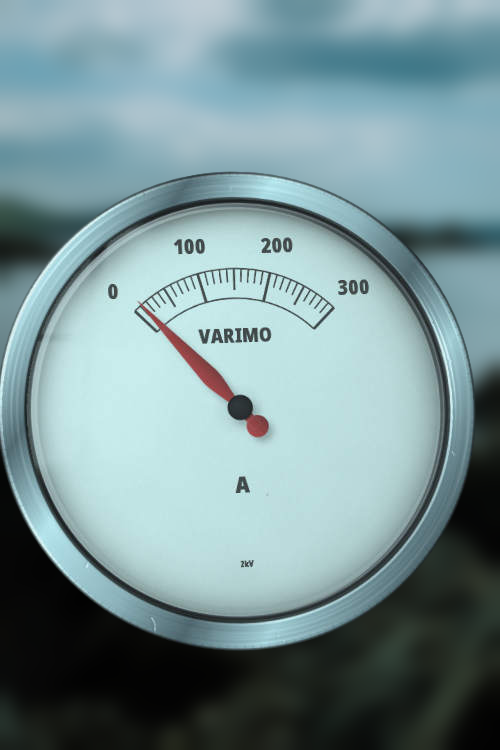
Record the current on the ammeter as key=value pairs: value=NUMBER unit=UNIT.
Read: value=10 unit=A
